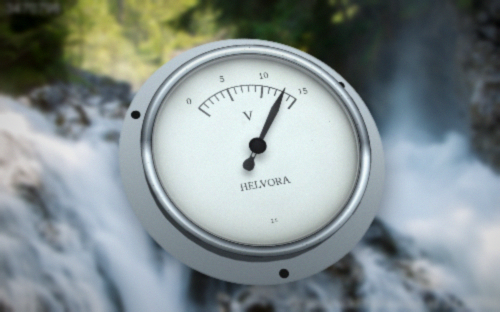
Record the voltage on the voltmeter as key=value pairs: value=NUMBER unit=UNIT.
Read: value=13 unit=V
